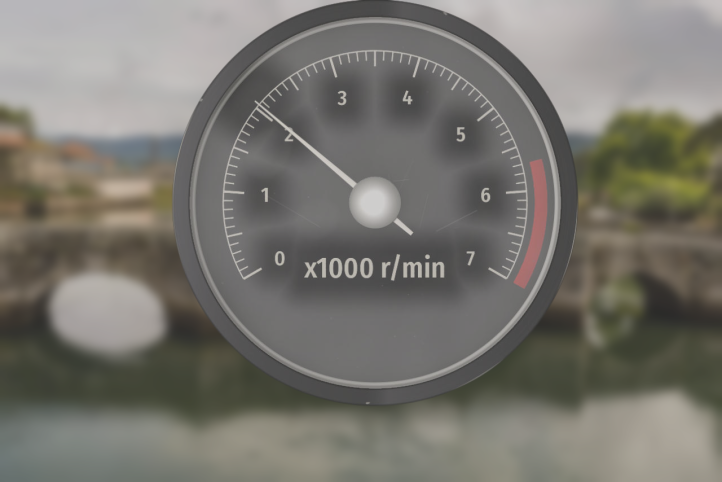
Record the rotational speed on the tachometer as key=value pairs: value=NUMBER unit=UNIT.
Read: value=2050 unit=rpm
